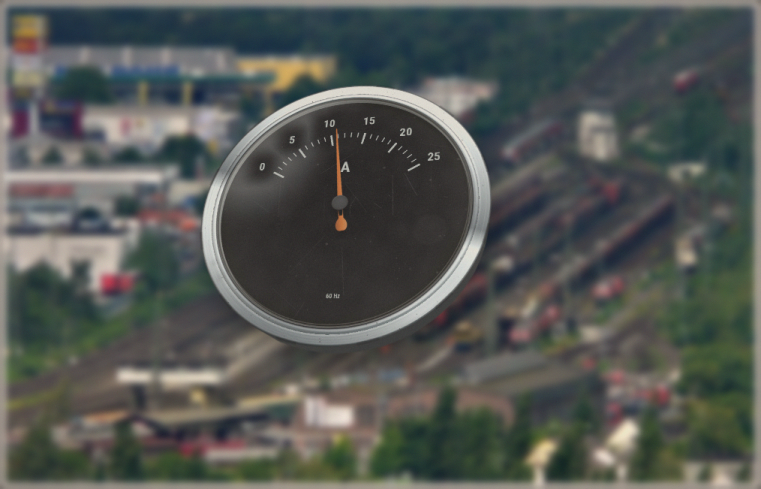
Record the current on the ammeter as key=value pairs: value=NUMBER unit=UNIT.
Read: value=11 unit=A
